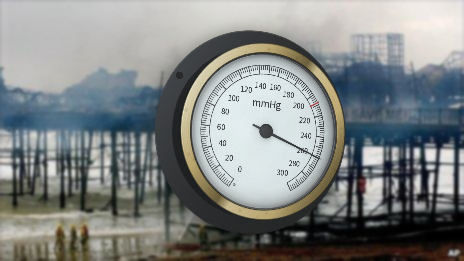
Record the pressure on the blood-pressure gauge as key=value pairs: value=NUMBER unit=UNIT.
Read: value=260 unit=mmHg
